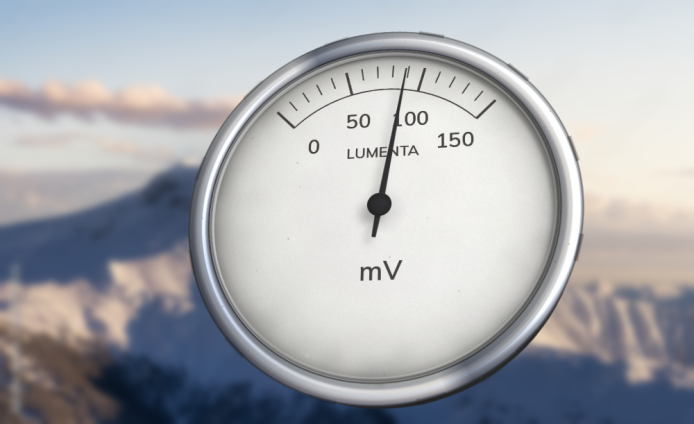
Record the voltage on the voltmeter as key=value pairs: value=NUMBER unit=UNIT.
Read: value=90 unit=mV
